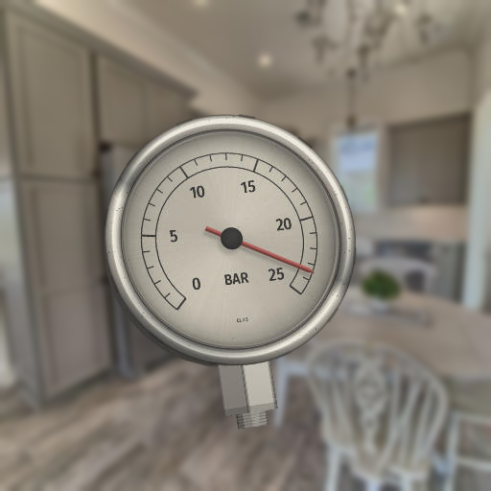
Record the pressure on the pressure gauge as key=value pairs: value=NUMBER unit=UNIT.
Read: value=23.5 unit=bar
